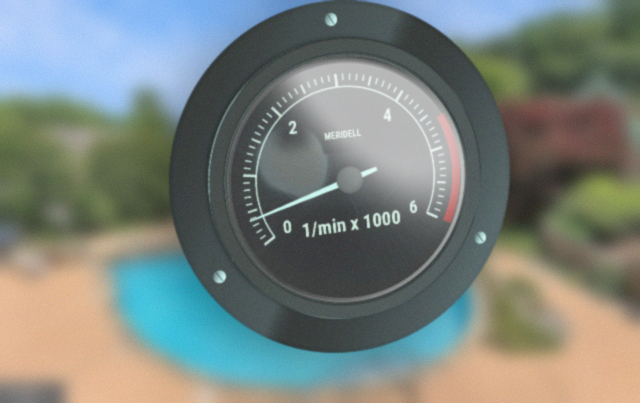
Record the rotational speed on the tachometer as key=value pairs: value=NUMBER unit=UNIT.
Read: value=400 unit=rpm
